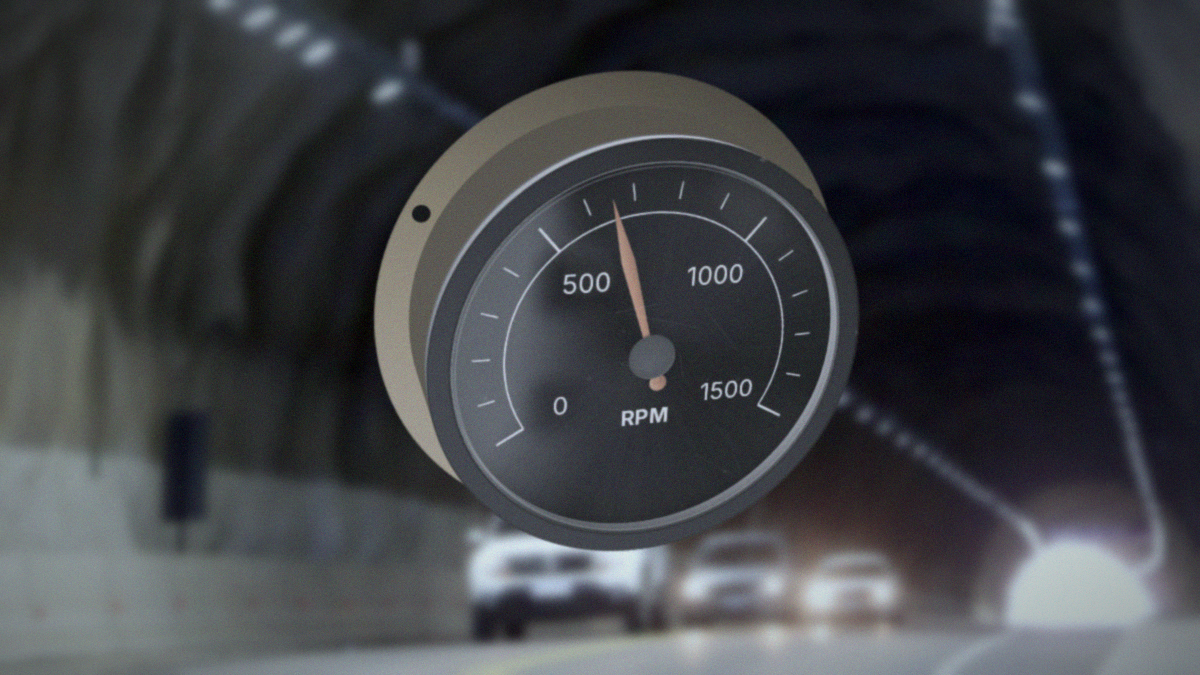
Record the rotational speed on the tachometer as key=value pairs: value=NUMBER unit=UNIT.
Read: value=650 unit=rpm
